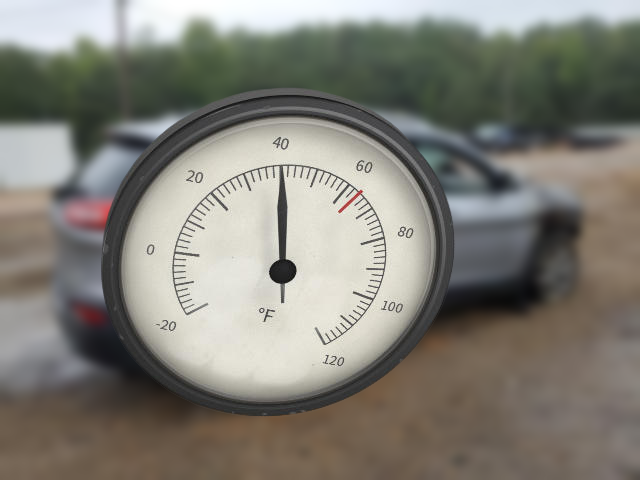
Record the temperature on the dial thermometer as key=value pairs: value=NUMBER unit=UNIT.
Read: value=40 unit=°F
